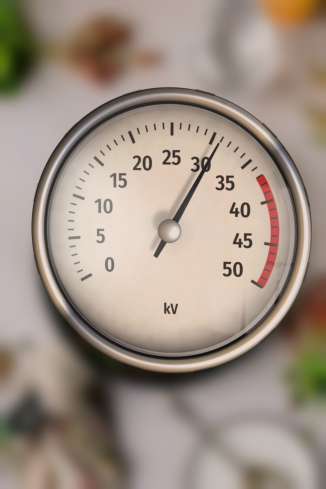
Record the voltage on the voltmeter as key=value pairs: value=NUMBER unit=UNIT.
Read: value=31 unit=kV
